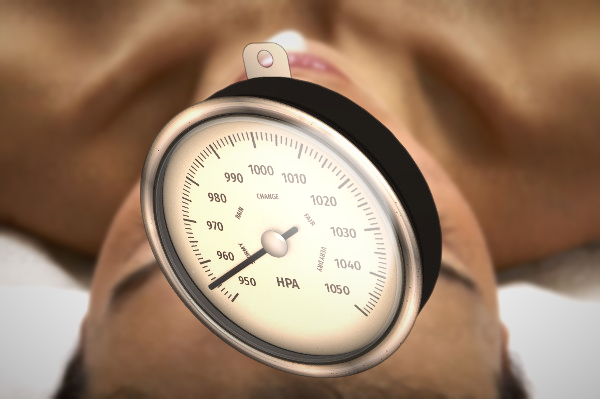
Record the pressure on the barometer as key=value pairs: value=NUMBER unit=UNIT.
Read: value=955 unit=hPa
